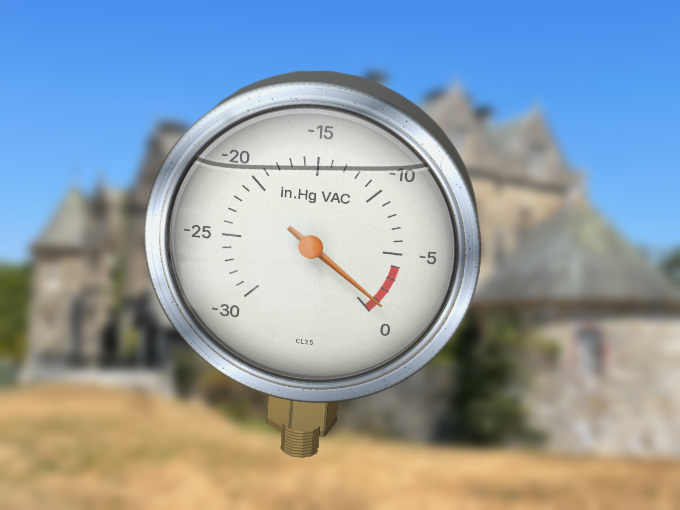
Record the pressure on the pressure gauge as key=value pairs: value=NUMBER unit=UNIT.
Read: value=-1 unit=inHg
